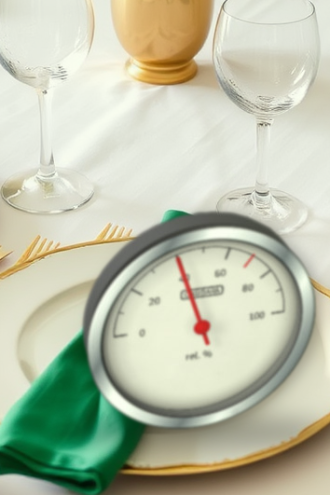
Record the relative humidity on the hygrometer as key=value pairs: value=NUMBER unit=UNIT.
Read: value=40 unit=%
